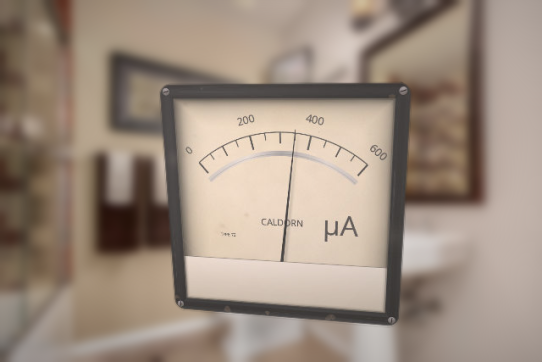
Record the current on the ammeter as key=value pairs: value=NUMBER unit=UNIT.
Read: value=350 unit=µA
